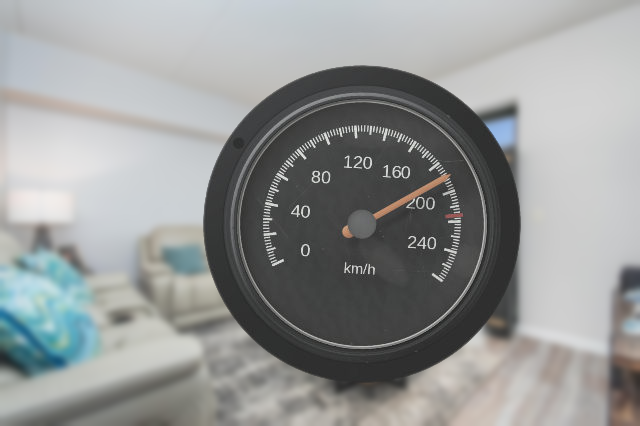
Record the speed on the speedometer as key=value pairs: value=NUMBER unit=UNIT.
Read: value=190 unit=km/h
